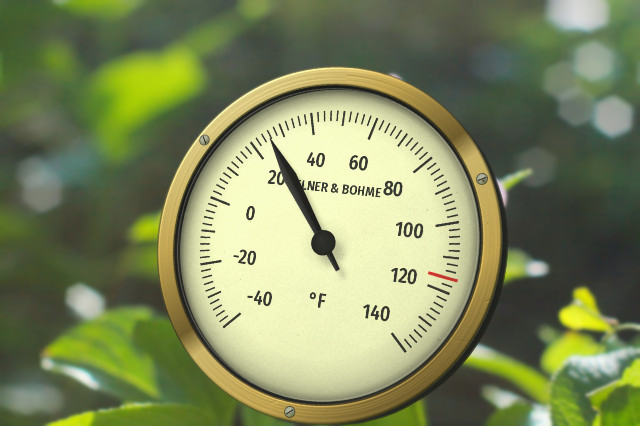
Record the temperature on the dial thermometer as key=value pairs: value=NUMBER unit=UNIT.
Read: value=26 unit=°F
